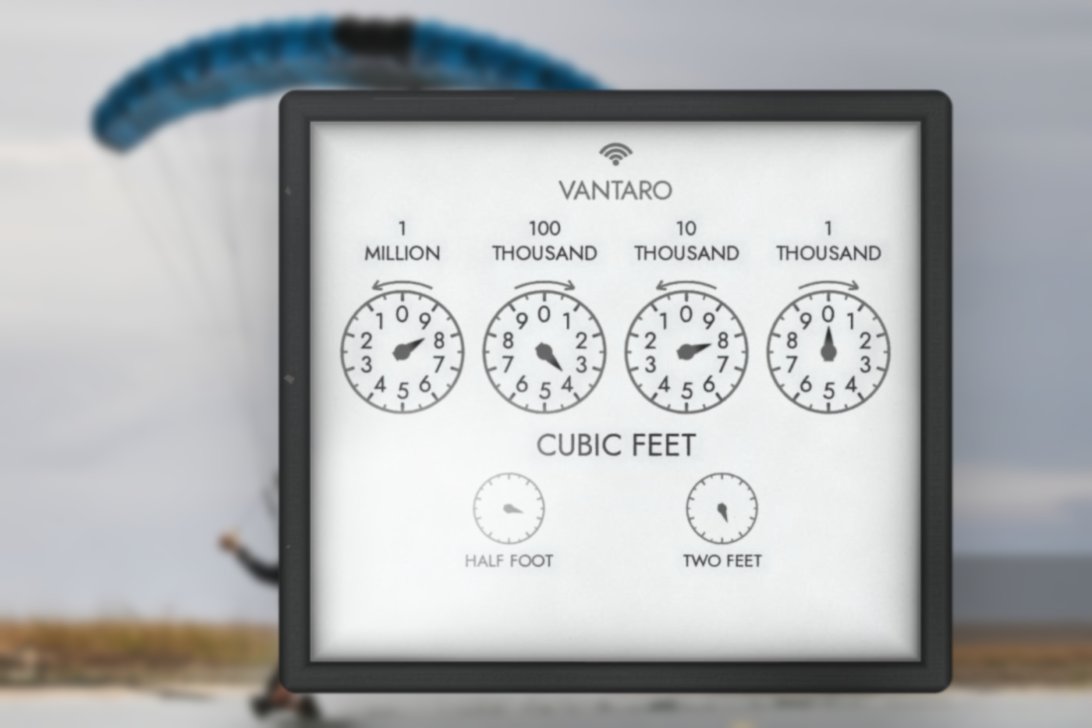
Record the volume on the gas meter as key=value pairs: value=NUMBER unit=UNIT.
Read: value=838000 unit=ft³
